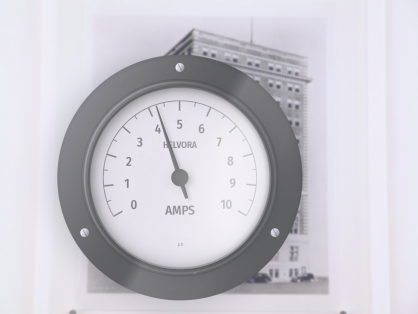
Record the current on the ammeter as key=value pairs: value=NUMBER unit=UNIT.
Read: value=4.25 unit=A
